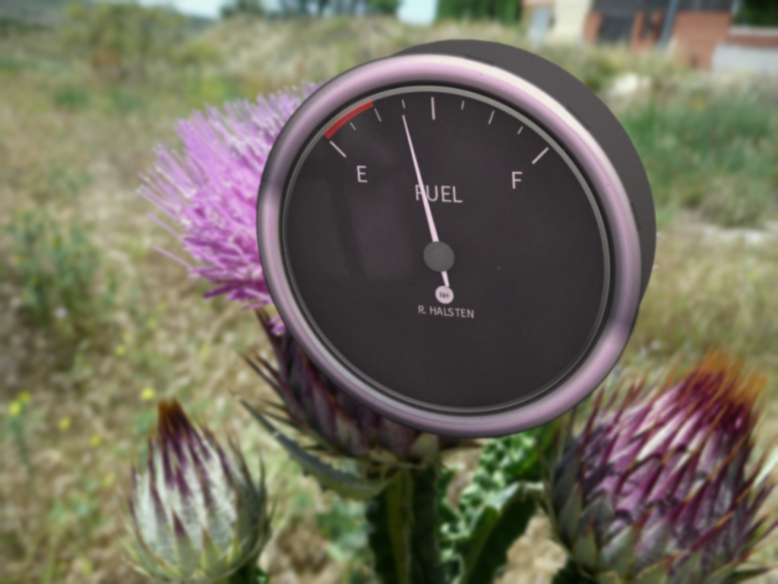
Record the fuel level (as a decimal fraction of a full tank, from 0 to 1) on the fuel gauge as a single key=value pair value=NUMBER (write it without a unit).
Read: value=0.375
